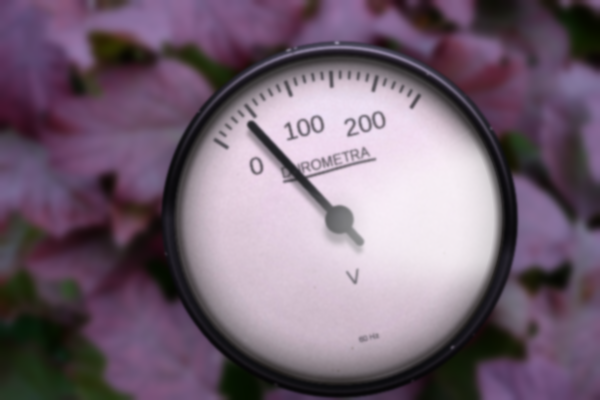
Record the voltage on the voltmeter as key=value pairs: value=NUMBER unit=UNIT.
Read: value=40 unit=V
